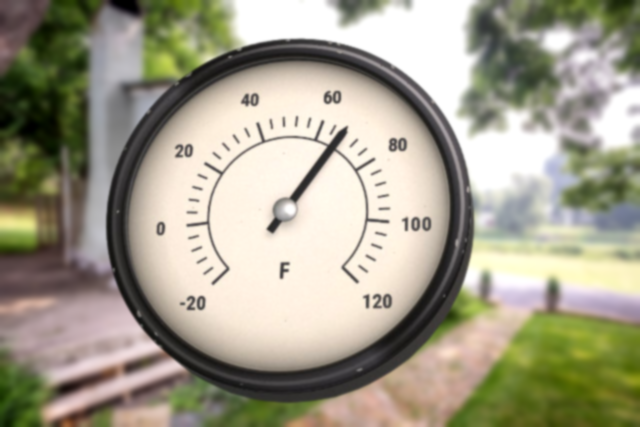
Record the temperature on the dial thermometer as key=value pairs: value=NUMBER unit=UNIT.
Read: value=68 unit=°F
